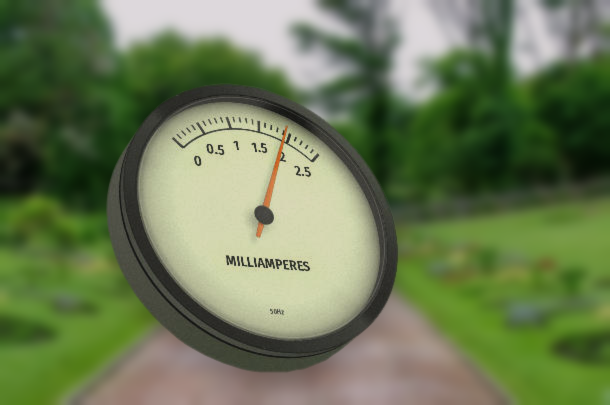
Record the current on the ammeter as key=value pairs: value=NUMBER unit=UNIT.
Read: value=1.9 unit=mA
